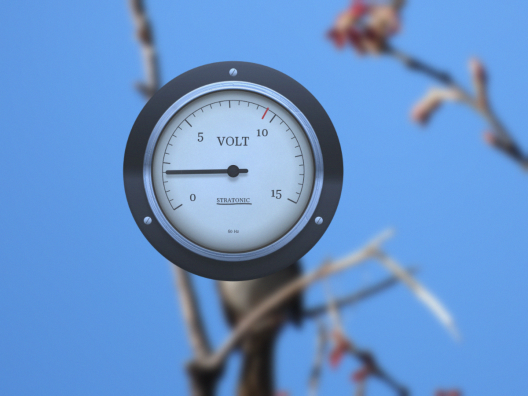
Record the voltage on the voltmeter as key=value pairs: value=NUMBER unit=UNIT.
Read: value=2 unit=V
